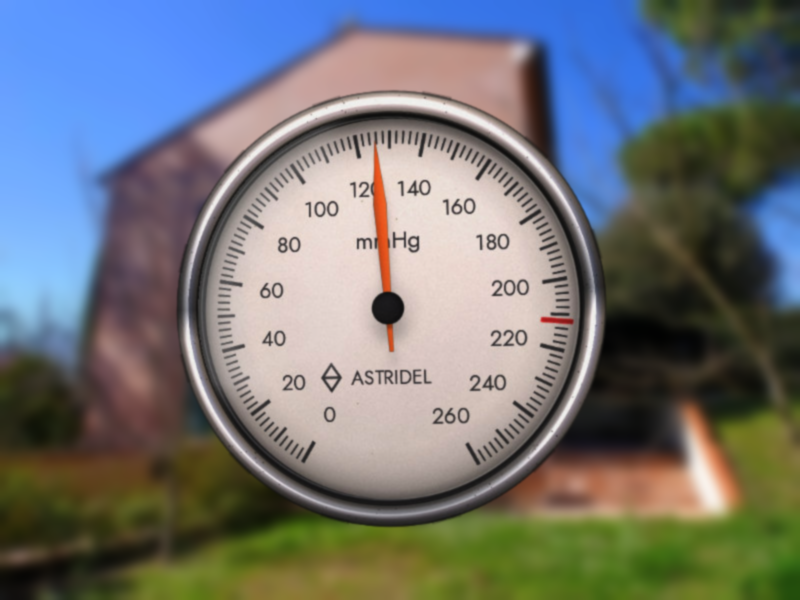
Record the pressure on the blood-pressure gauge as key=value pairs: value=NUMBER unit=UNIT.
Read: value=126 unit=mmHg
